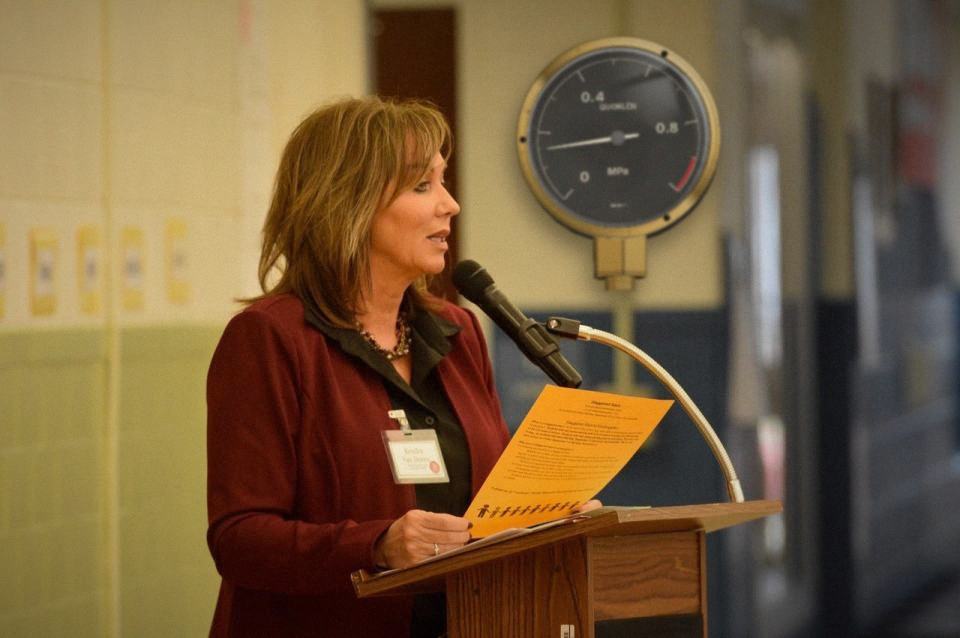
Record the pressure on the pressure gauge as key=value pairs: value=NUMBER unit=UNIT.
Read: value=0.15 unit=MPa
